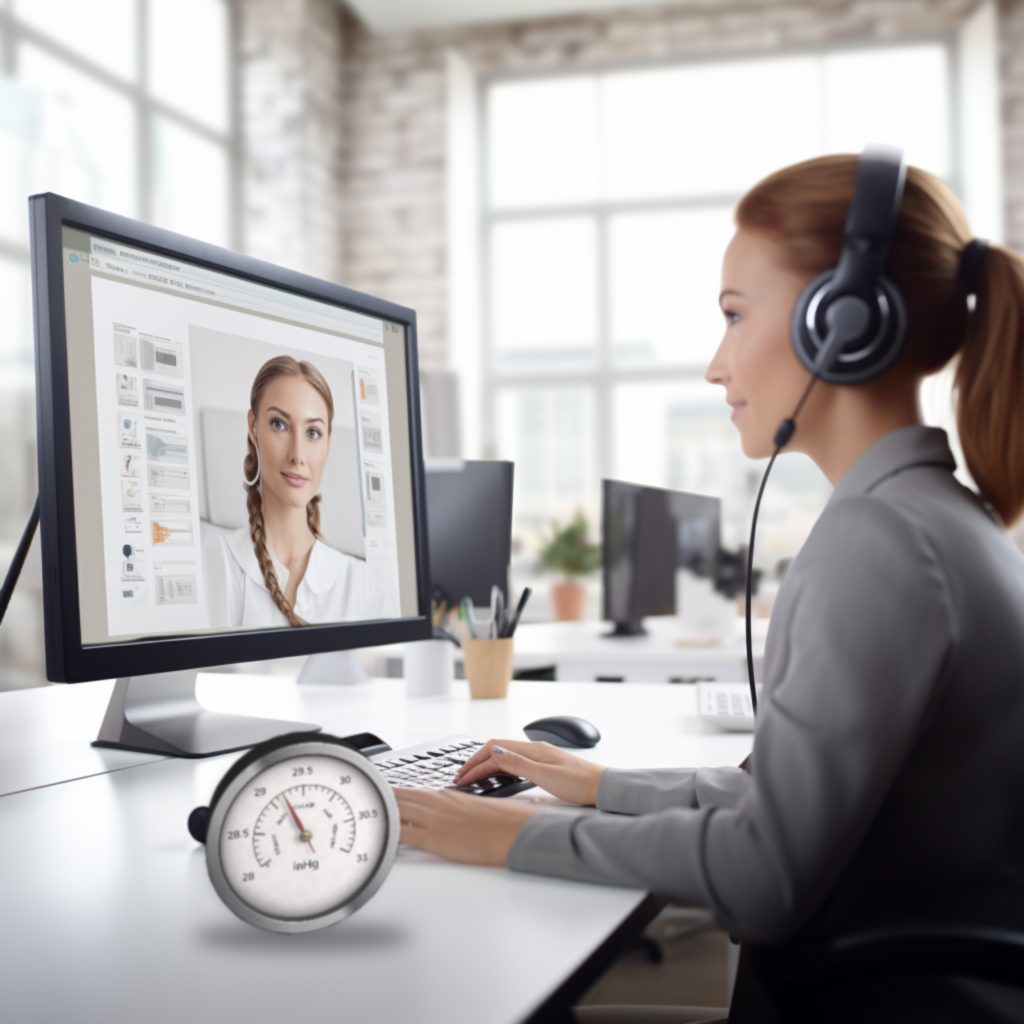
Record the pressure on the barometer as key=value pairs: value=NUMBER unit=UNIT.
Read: value=29.2 unit=inHg
